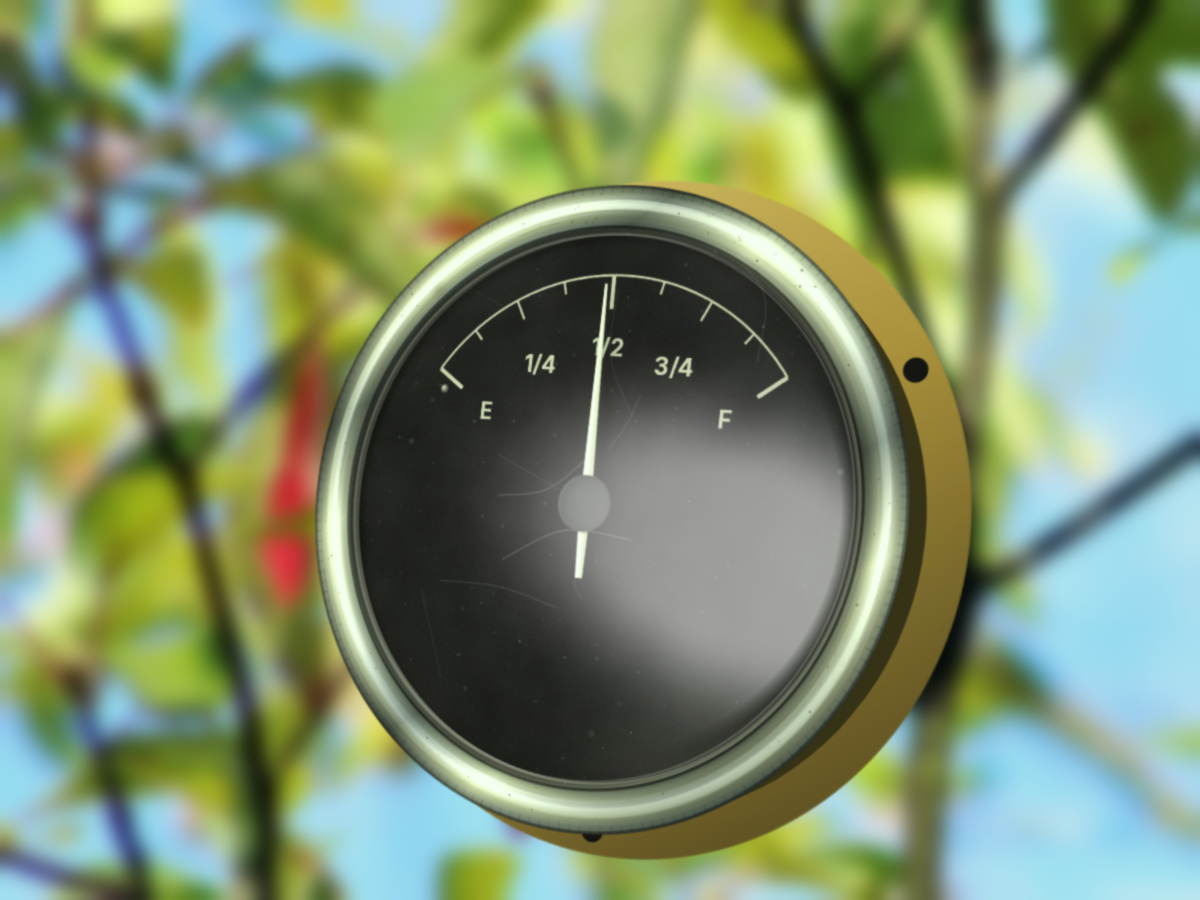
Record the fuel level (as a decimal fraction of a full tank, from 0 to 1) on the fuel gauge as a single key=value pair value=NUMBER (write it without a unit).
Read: value=0.5
